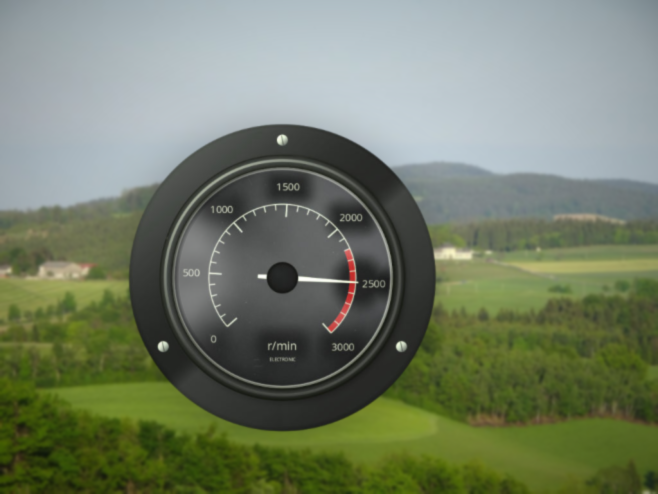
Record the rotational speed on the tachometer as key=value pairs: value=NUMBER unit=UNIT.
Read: value=2500 unit=rpm
